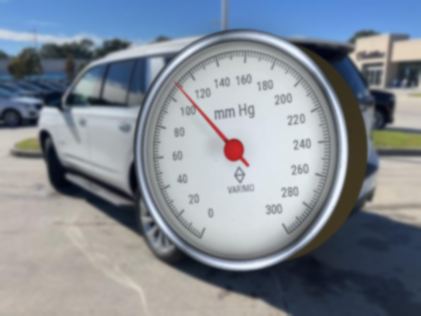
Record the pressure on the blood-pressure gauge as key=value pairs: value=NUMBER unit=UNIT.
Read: value=110 unit=mmHg
